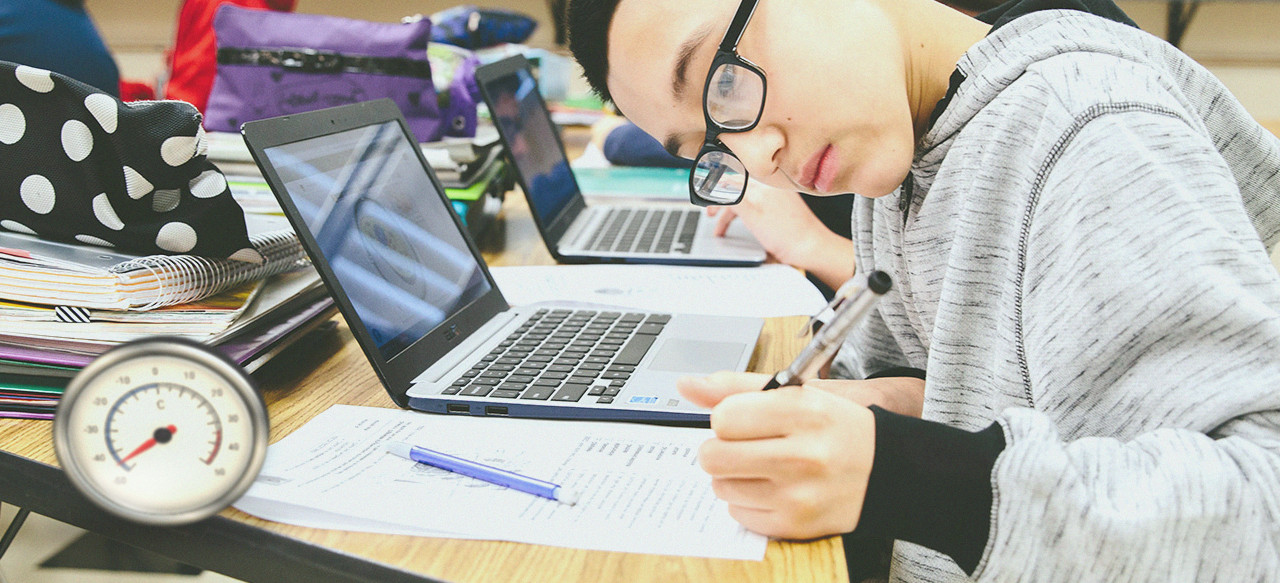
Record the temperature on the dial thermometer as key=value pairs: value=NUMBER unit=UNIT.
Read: value=-45 unit=°C
